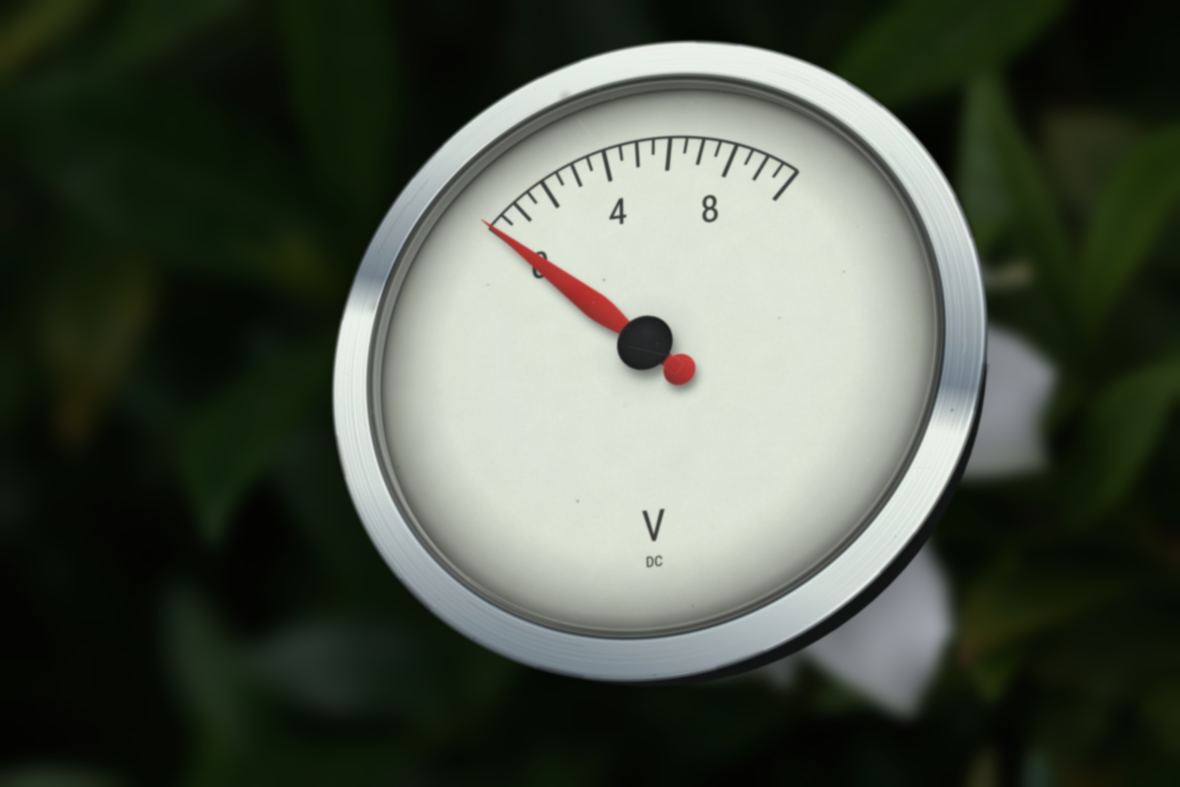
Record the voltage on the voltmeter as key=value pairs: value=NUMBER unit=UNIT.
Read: value=0 unit=V
